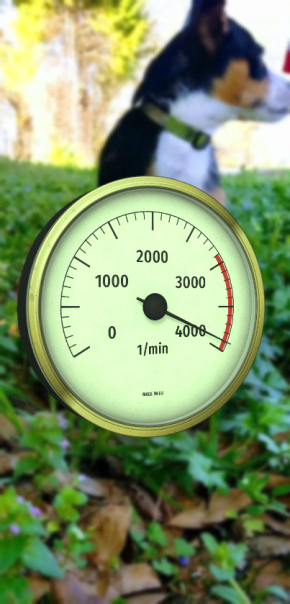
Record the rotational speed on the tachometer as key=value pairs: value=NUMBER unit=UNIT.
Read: value=3900 unit=rpm
